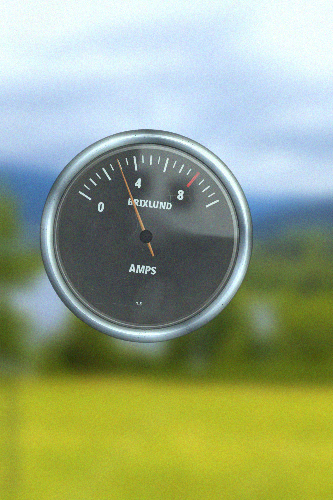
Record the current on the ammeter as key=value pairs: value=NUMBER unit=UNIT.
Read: value=3 unit=A
